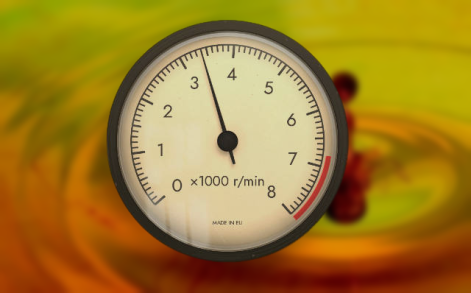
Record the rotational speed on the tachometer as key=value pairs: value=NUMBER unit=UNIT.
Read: value=3400 unit=rpm
